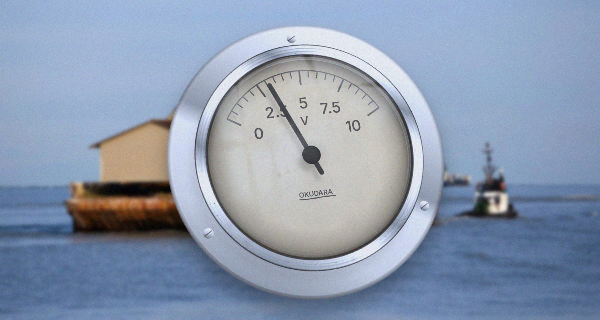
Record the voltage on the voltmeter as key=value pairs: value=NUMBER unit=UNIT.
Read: value=3 unit=V
